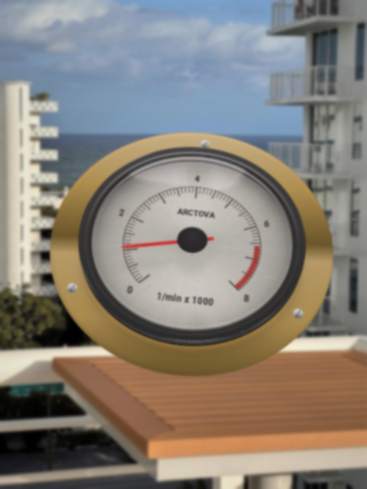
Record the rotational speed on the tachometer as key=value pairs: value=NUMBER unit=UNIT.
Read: value=1000 unit=rpm
